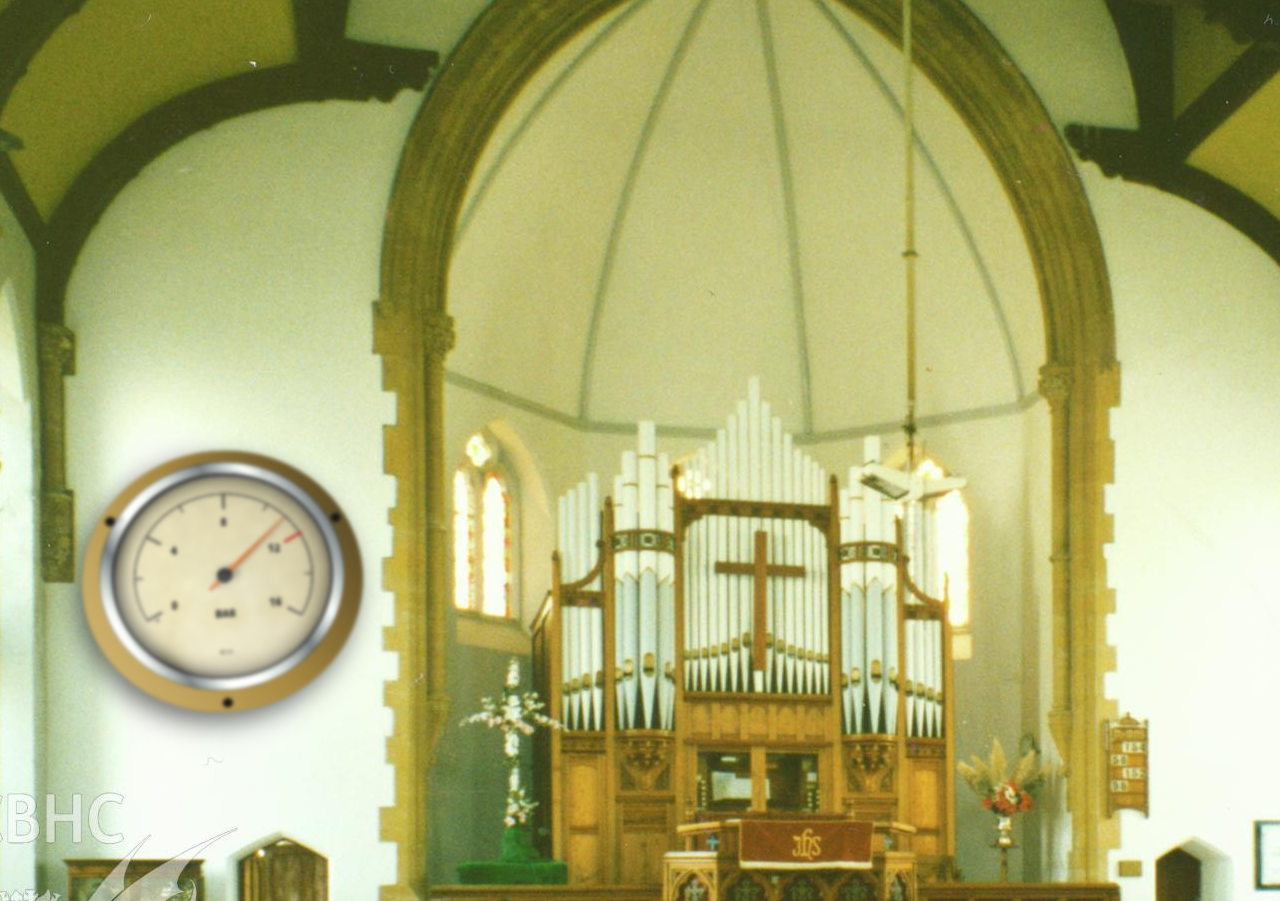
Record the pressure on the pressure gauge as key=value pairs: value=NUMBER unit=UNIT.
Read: value=11 unit=bar
